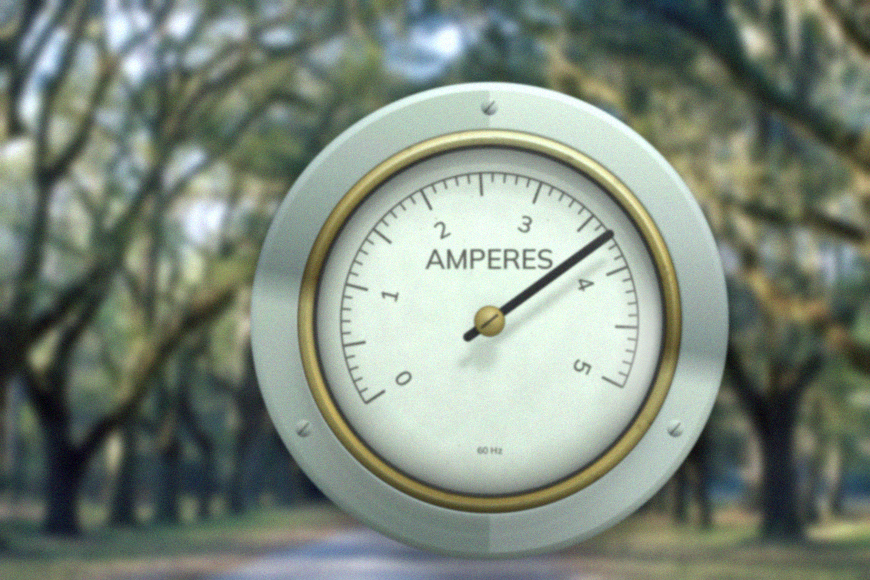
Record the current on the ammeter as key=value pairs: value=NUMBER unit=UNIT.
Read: value=3.7 unit=A
